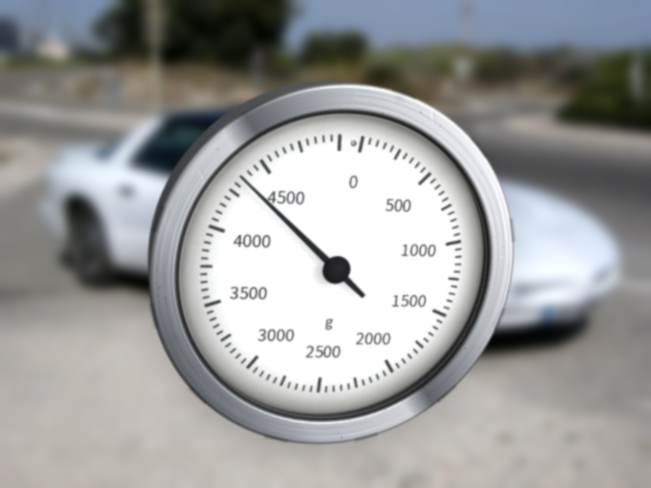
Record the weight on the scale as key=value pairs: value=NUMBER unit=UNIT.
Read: value=4350 unit=g
